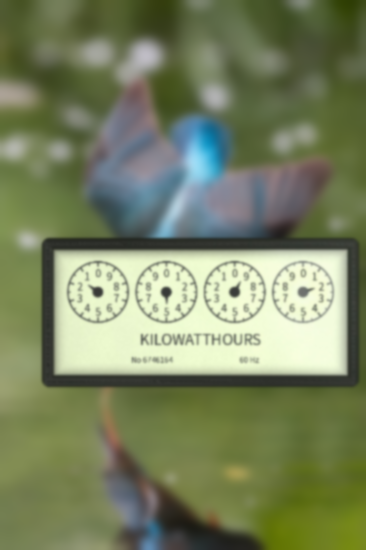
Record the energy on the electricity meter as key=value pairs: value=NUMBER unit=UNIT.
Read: value=1492 unit=kWh
